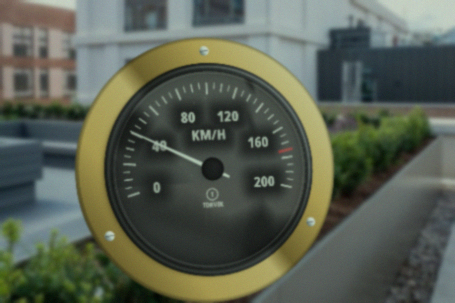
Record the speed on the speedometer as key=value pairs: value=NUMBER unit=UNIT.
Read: value=40 unit=km/h
